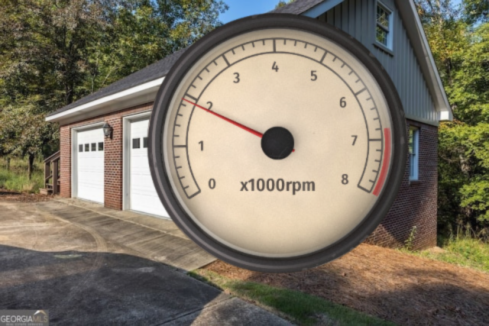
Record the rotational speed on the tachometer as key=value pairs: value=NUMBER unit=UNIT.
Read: value=1900 unit=rpm
